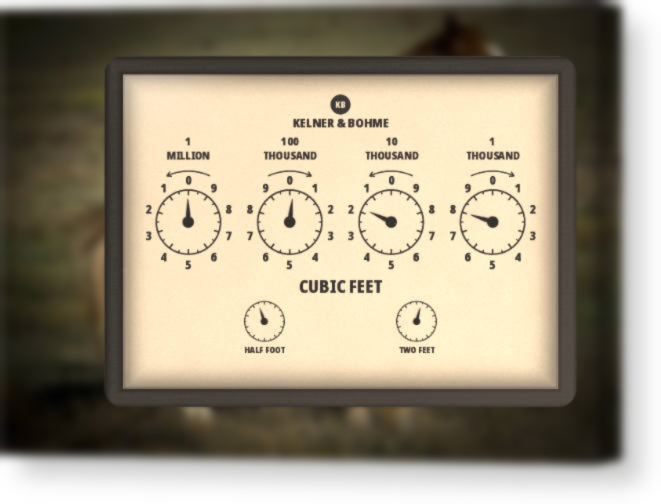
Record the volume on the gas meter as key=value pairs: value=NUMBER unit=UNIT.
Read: value=1800 unit=ft³
